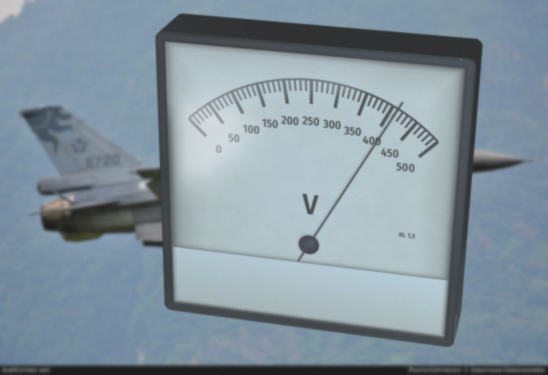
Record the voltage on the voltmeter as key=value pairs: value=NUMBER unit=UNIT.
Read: value=410 unit=V
